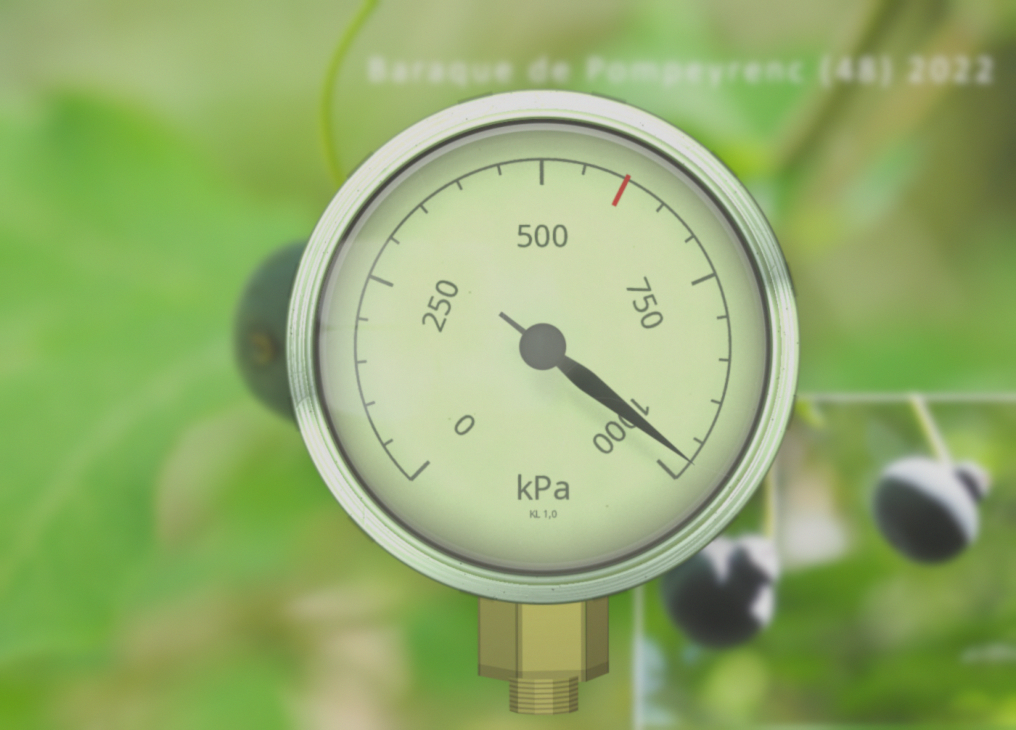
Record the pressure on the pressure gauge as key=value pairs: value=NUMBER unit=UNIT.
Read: value=975 unit=kPa
